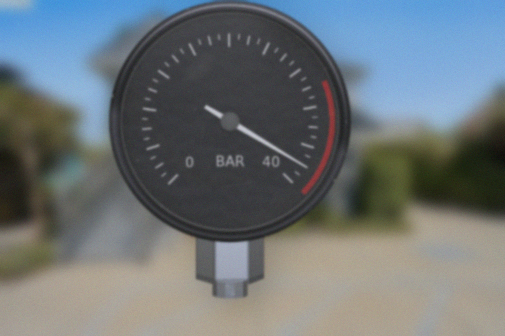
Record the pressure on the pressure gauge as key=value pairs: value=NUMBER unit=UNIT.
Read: value=38 unit=bar
